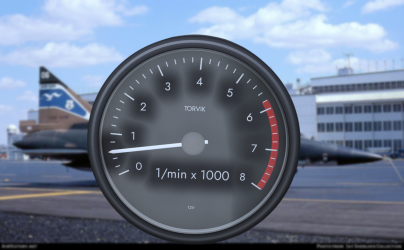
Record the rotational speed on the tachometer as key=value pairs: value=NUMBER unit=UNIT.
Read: value=600 unit=rpm
